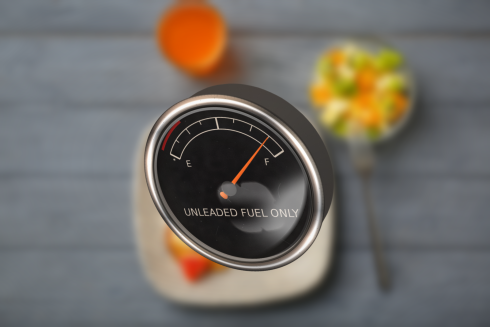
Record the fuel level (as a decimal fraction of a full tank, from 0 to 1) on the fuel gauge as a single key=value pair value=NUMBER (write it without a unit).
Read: value=0.875
